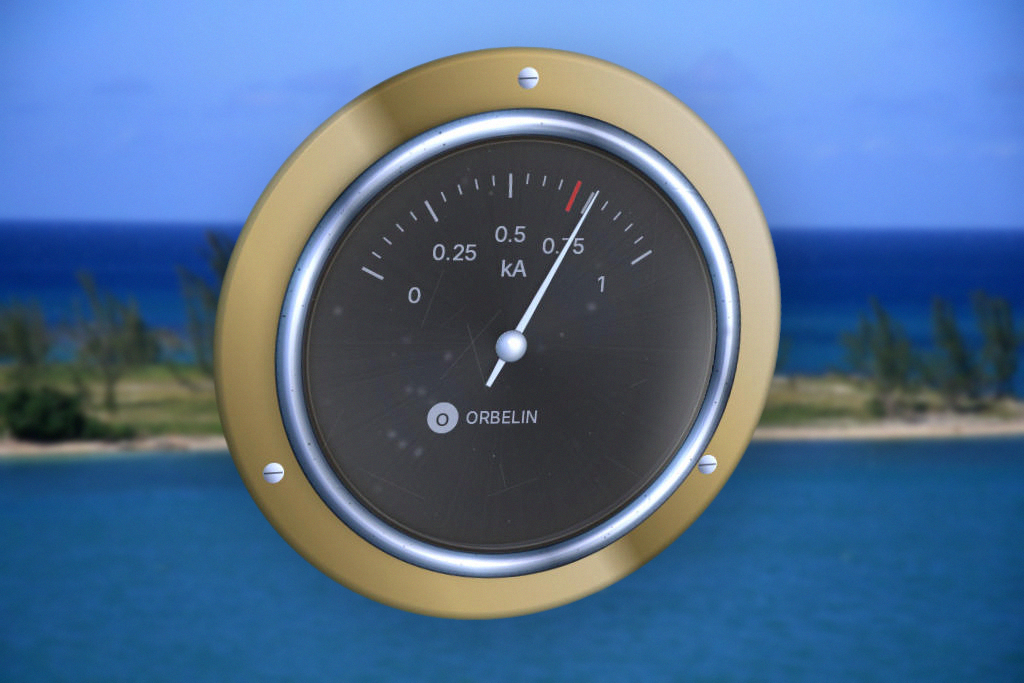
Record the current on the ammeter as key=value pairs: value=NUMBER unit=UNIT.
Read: value=0.75 unit=kA
